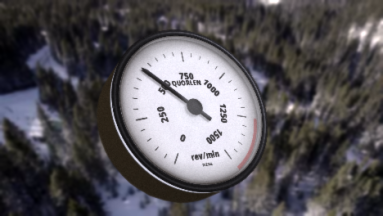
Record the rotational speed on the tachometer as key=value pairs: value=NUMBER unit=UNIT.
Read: value=500 unit=rpm
